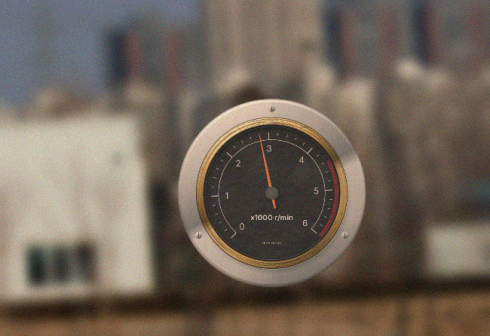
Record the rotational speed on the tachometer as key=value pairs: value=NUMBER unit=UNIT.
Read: value=2800 unit=rpm
